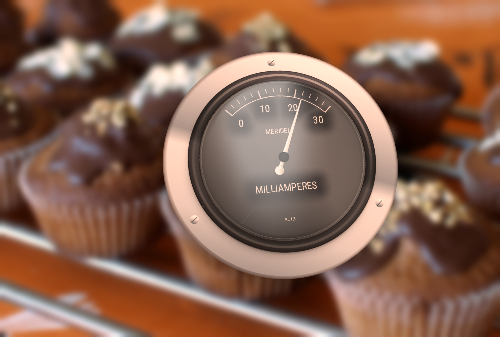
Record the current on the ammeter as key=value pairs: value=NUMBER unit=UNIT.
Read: value=22 unit=mA
